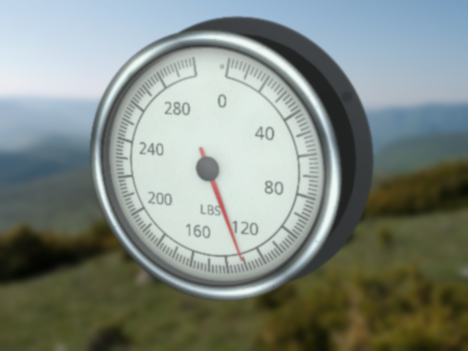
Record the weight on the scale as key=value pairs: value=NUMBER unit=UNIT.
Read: value=130 unit=lb
